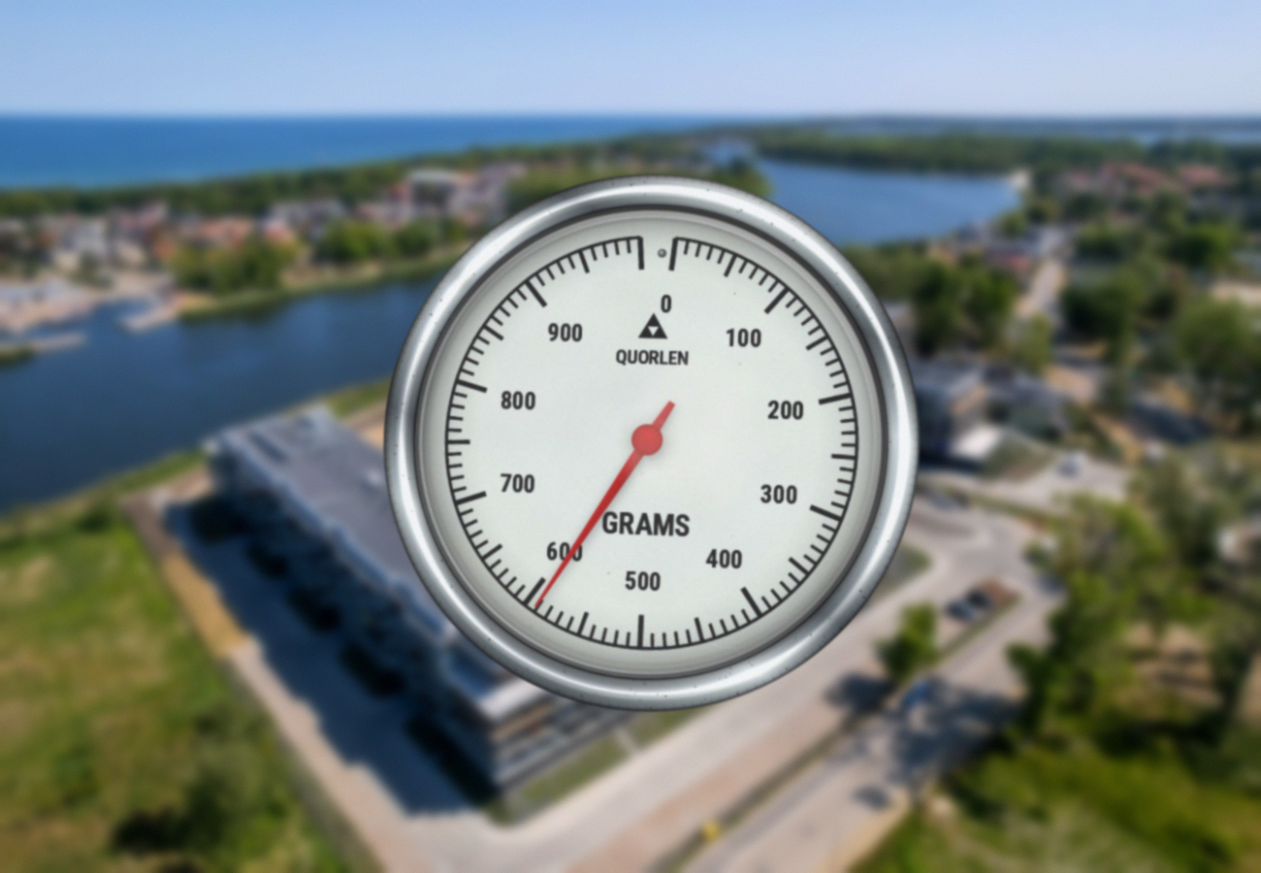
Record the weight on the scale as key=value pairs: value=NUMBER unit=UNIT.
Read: value=590 unit=g
